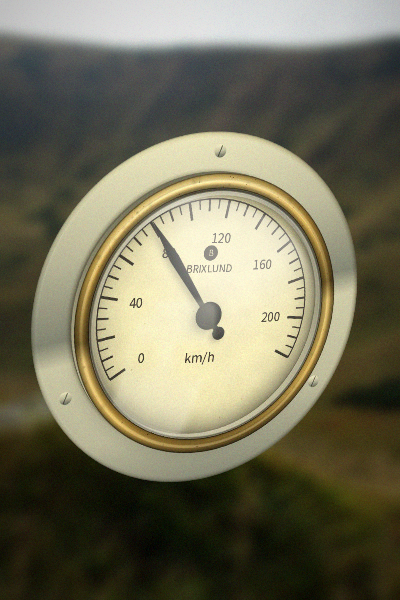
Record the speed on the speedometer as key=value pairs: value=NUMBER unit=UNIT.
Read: value=80 unit=km/h
